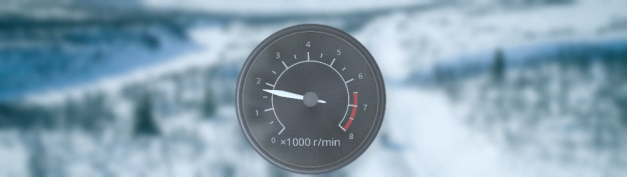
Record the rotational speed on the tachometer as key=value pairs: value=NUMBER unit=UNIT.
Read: value=1750 unit=rpm
